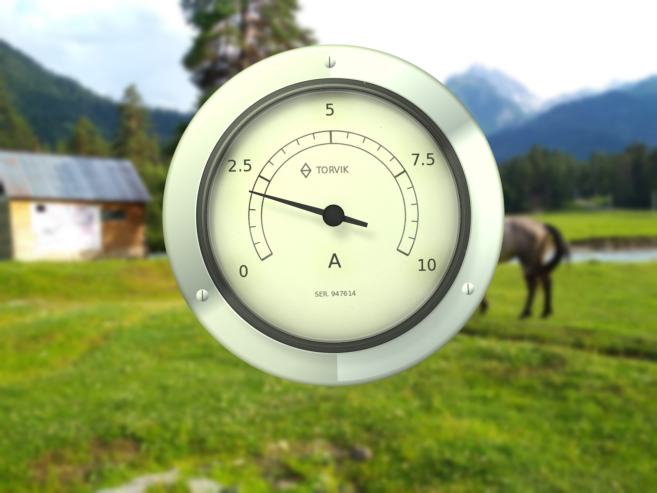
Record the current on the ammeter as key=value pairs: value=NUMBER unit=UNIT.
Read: value=2 unit=A
